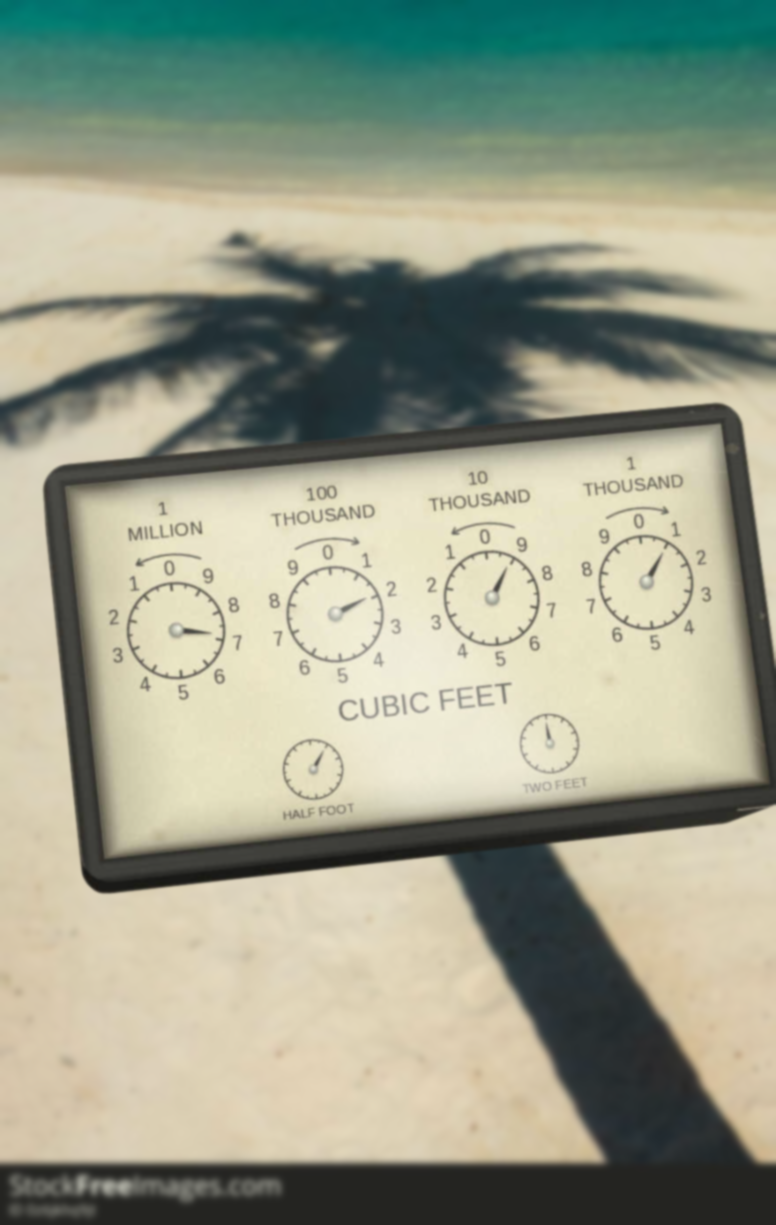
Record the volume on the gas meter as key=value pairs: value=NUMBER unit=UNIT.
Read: value=719100 unit=ft³
